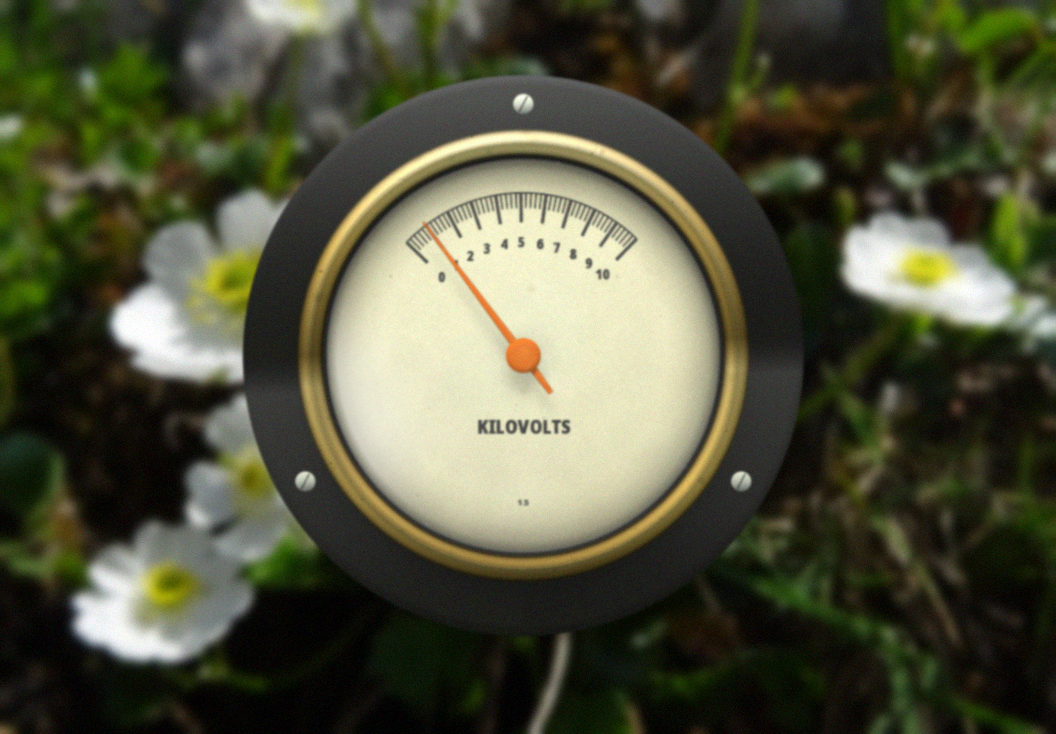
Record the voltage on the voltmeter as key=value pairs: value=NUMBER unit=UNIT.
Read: value=1 unit=kV
